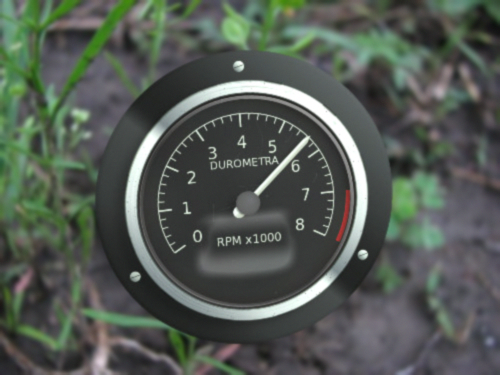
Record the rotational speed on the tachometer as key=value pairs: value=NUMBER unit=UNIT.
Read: value=5600 unit=rpm
